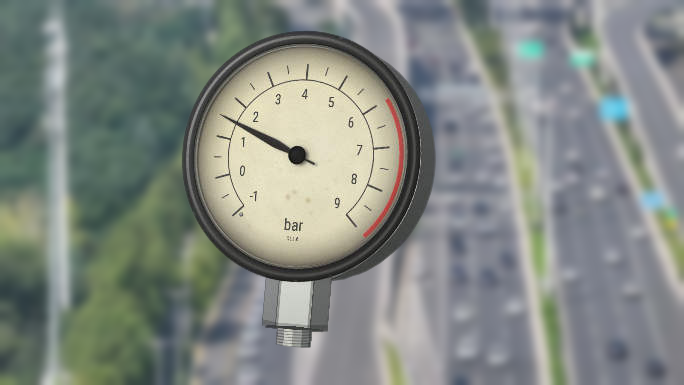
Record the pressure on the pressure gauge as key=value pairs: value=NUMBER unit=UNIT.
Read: value=1.5 unit=bar
